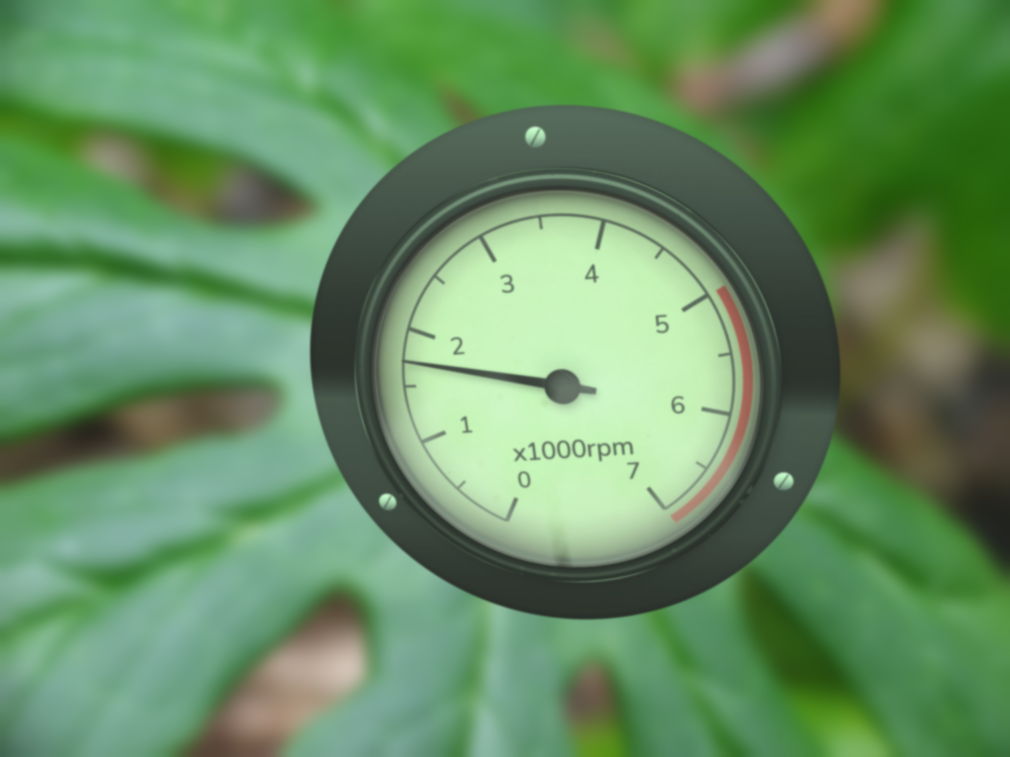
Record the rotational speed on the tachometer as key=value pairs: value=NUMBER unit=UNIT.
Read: value=1750 unit=rpm
